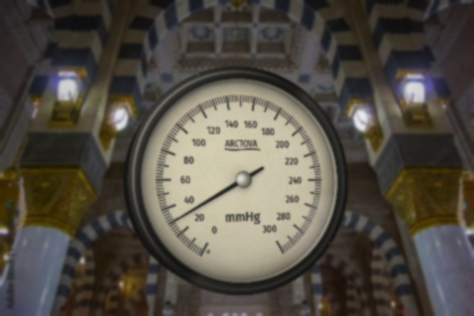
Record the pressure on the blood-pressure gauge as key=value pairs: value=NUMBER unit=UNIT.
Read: value=30 unit=mmHg
